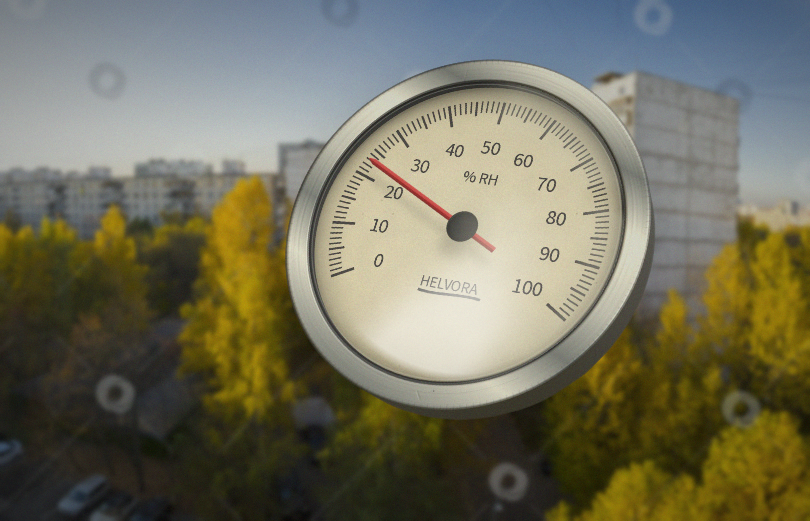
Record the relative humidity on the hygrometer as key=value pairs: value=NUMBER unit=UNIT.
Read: value=23 unit=%
